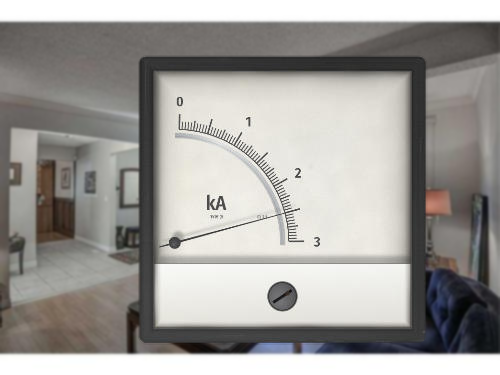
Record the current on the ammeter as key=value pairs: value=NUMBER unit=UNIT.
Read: value=2.5 unit=kA
